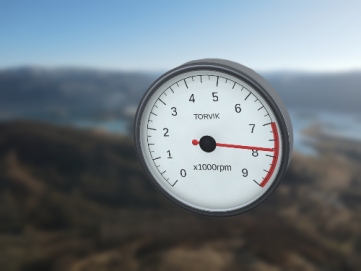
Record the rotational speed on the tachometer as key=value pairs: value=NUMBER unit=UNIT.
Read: value=7750 unit=rpm
